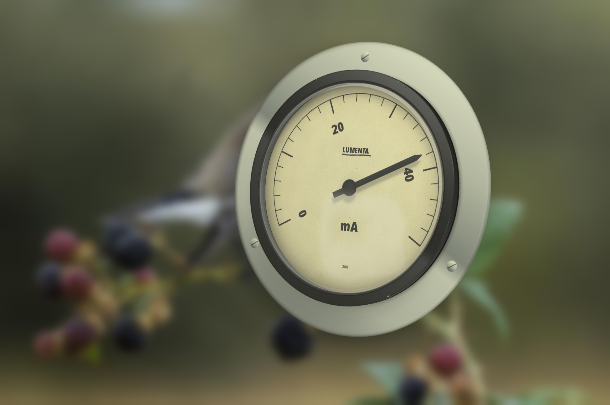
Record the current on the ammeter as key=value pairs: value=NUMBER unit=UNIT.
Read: value=38 unit=mA
